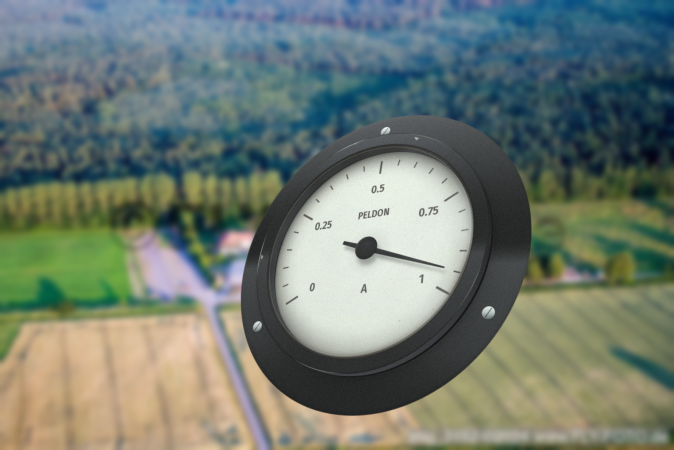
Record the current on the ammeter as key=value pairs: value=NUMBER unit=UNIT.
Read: value=0.95 unit=A
